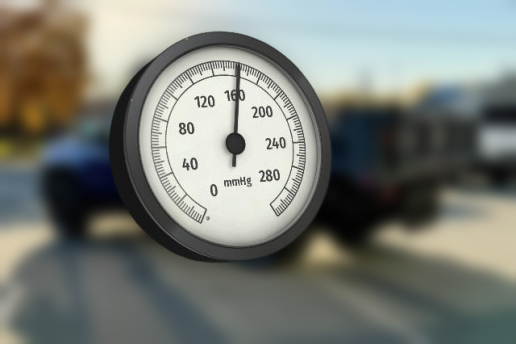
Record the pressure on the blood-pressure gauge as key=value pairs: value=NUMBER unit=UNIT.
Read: value=160 unit=mmHg
